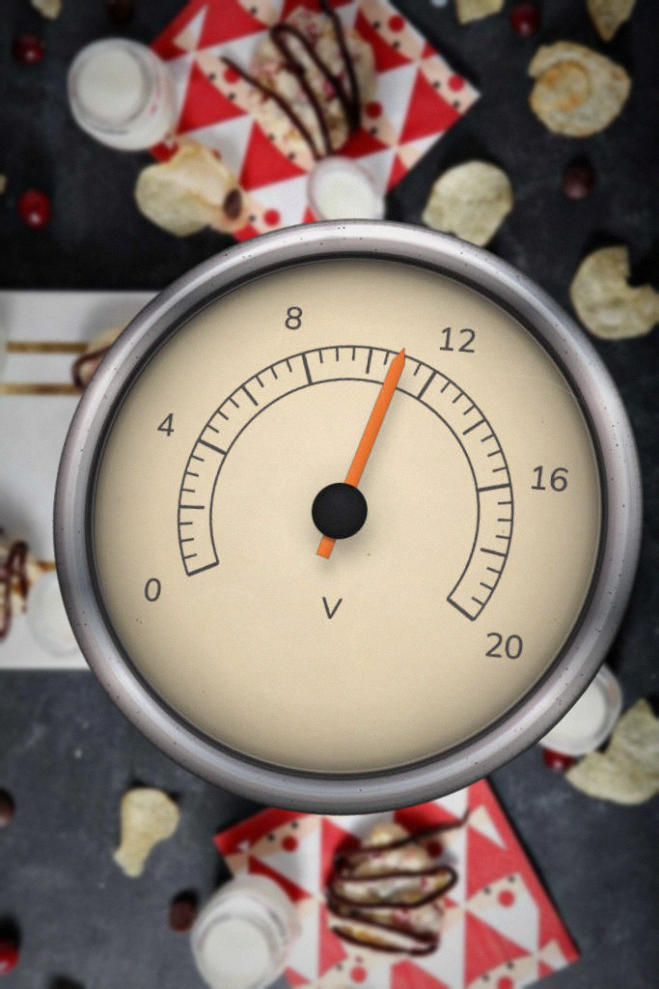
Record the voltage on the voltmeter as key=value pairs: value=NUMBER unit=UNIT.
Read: value=11 unit=V
